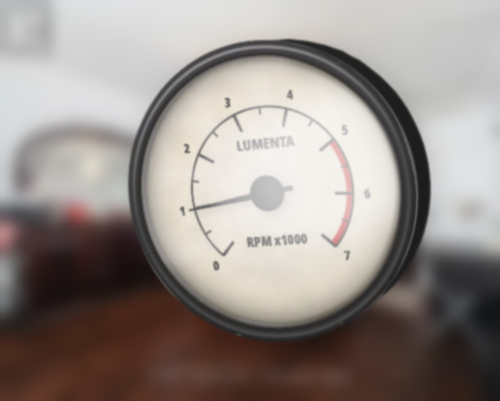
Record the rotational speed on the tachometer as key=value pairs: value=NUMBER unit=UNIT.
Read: value=1000 unit=rpm
